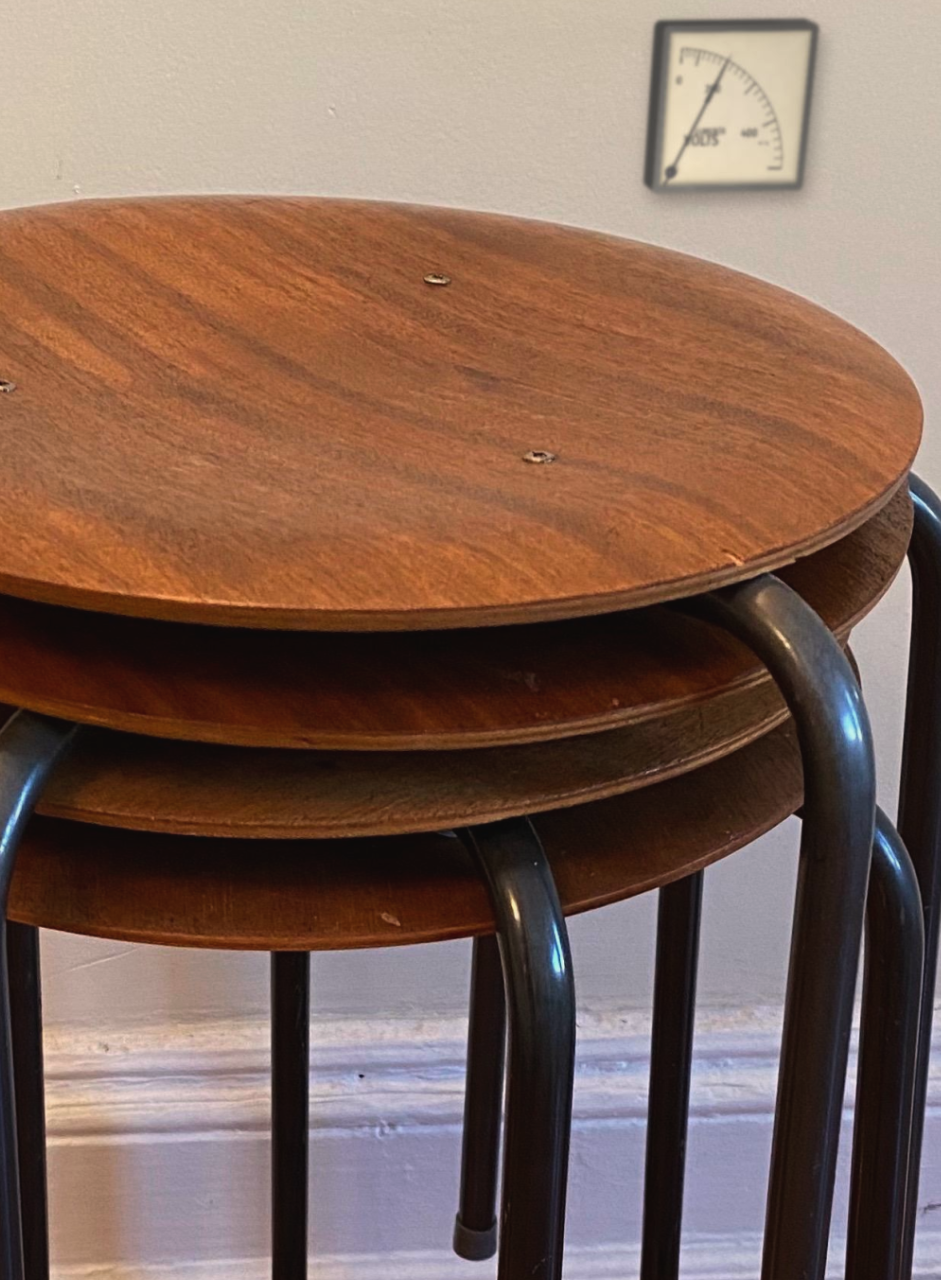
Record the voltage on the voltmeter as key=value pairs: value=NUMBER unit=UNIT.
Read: value=200 unit=V
